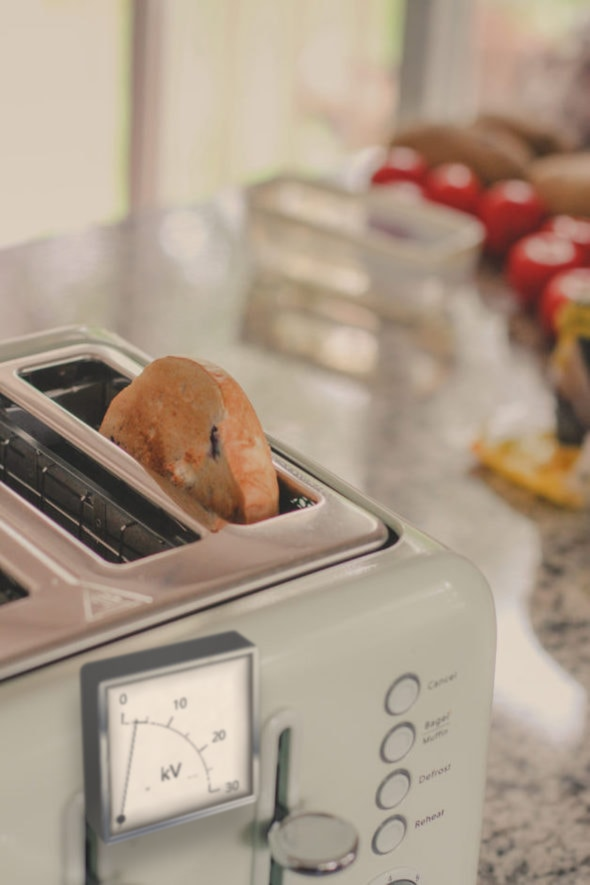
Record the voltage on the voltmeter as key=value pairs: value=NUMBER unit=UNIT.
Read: value=2.5 unit=kV
